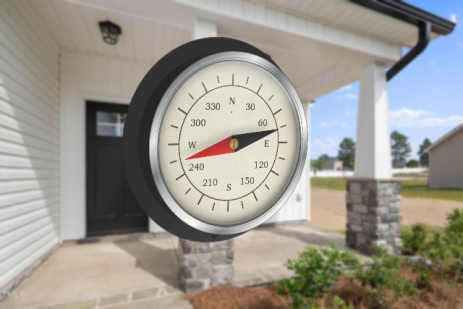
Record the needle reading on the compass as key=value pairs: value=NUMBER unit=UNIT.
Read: value=255 unit=°
